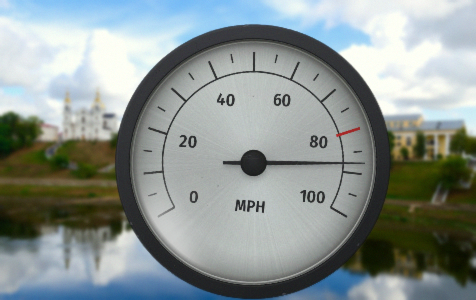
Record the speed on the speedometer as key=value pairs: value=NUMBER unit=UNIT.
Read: value=87.5 unit=mph
